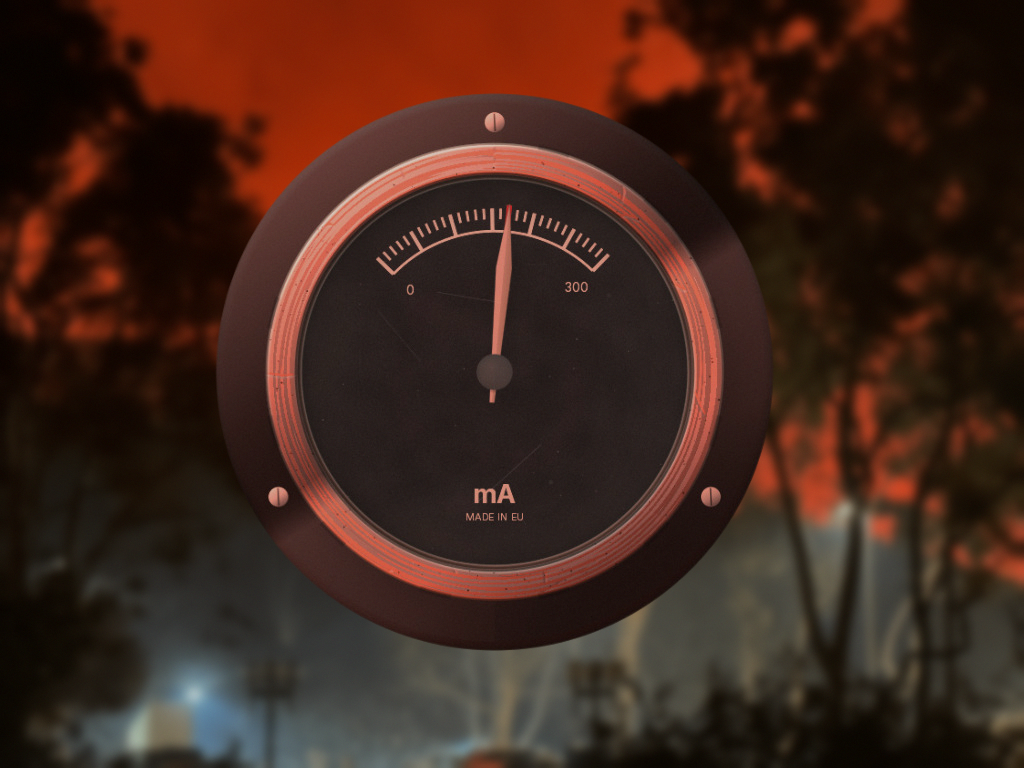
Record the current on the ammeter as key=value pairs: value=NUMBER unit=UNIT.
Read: value=170 unit=mA
